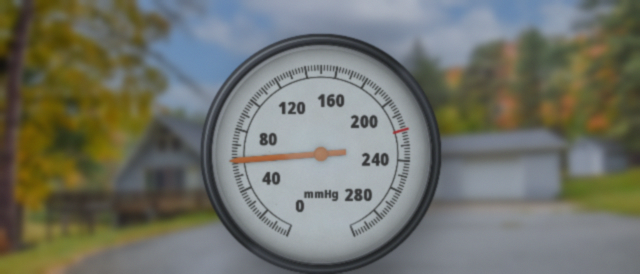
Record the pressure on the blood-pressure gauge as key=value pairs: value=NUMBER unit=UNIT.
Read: value=60 unit=mmHg
